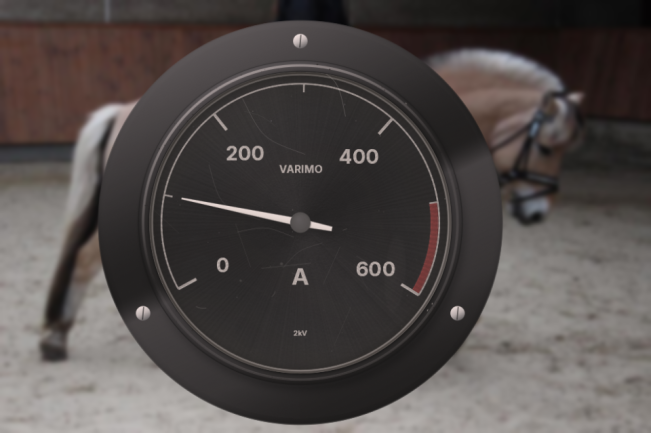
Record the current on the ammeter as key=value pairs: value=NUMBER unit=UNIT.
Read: value=100 unit=A
